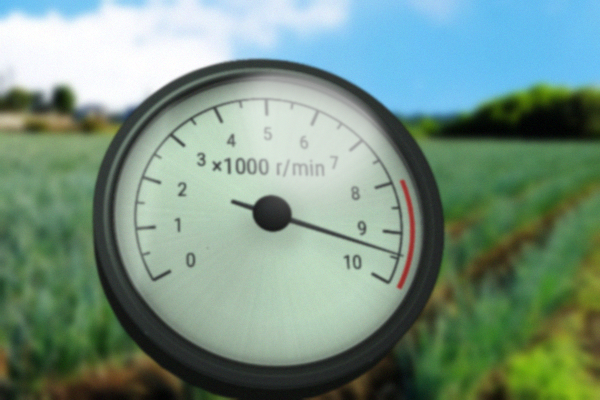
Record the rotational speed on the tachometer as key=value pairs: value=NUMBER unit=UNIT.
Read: value=9500 unit=rpm
